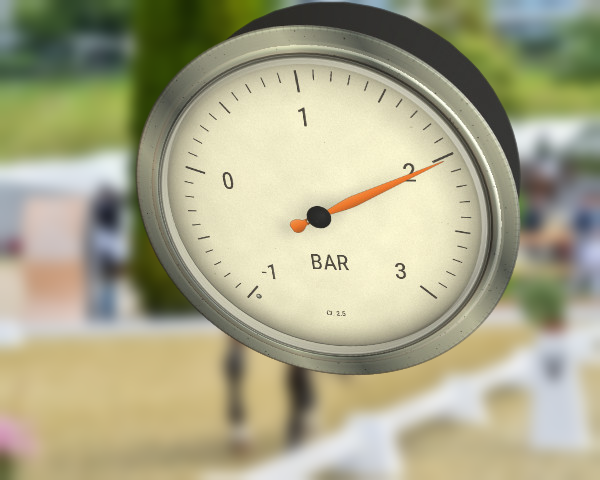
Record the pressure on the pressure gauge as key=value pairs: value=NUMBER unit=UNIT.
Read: value=2 unit=bar
